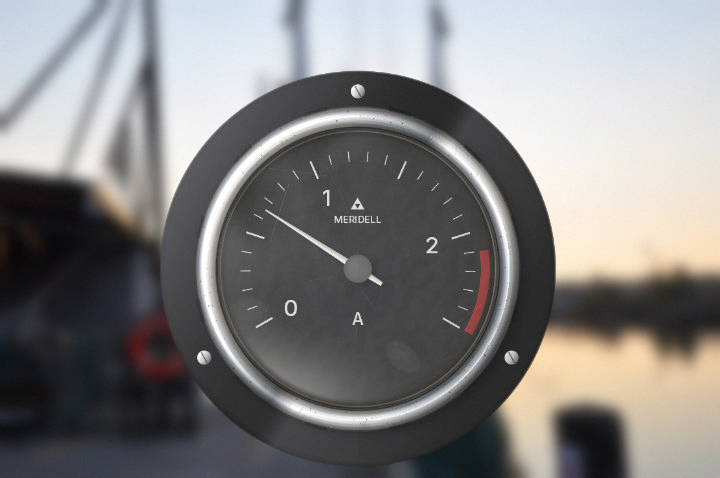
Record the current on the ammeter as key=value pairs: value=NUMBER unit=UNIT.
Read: value=0.65 unit=A
